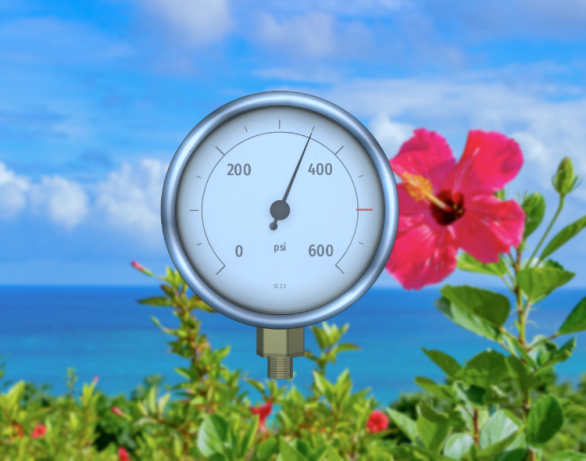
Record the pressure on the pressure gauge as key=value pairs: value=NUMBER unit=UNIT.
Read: value=350 unit=psi
